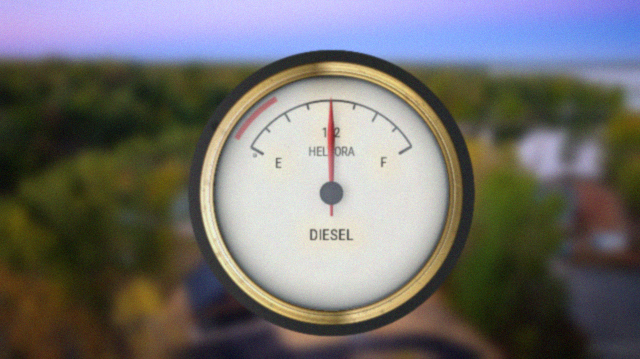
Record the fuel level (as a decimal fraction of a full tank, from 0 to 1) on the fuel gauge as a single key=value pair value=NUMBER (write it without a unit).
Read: value=0.5
